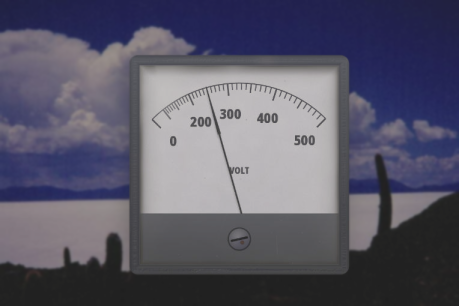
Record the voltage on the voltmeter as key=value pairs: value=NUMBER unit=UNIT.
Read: value=250 unit=V
